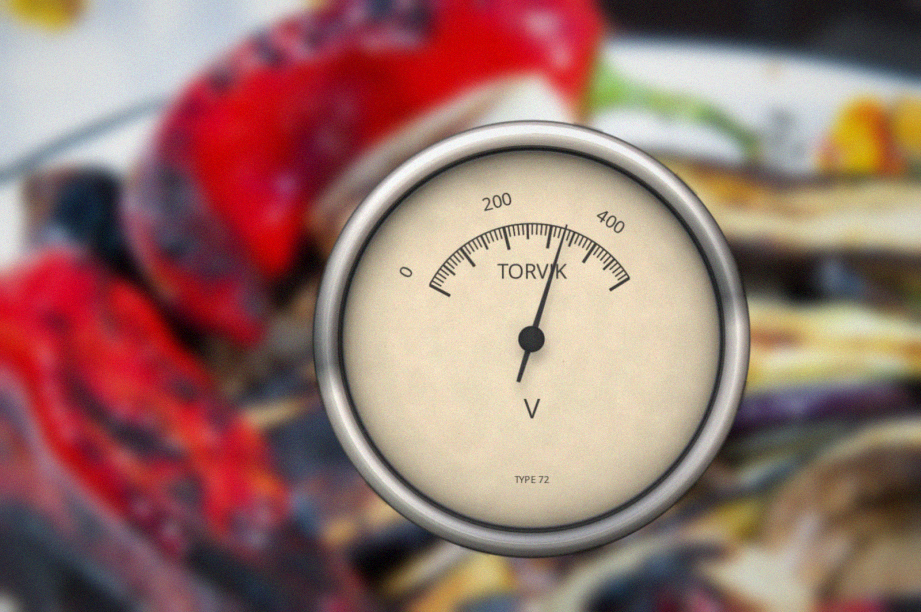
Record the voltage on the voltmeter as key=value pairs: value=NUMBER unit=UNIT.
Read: value=330 unit=V
